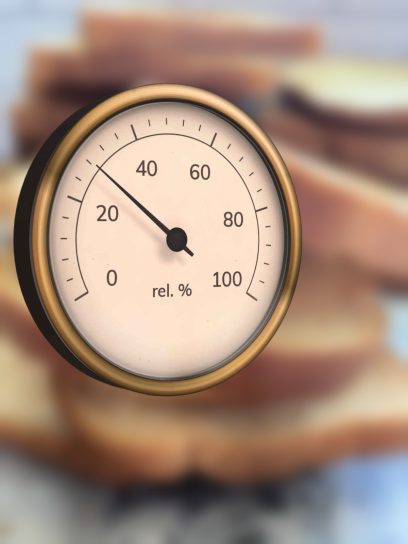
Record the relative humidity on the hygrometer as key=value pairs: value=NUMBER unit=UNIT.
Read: value=28 unit=%
